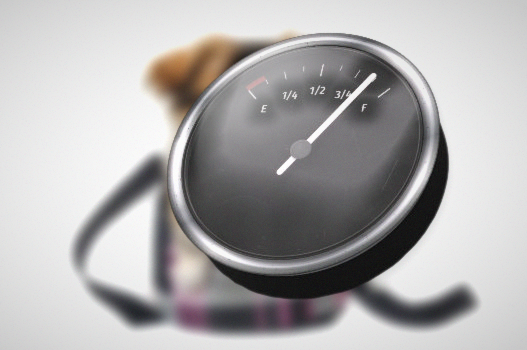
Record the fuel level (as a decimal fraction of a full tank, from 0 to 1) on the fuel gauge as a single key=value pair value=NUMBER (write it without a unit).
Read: value=0.875
